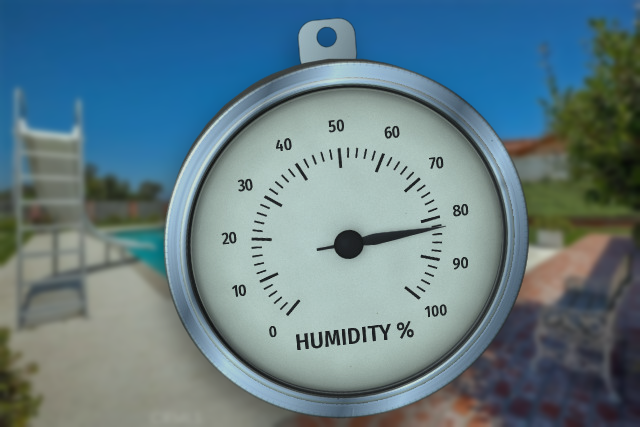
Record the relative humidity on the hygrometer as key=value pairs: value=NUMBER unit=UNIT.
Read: value=82 unit=%
